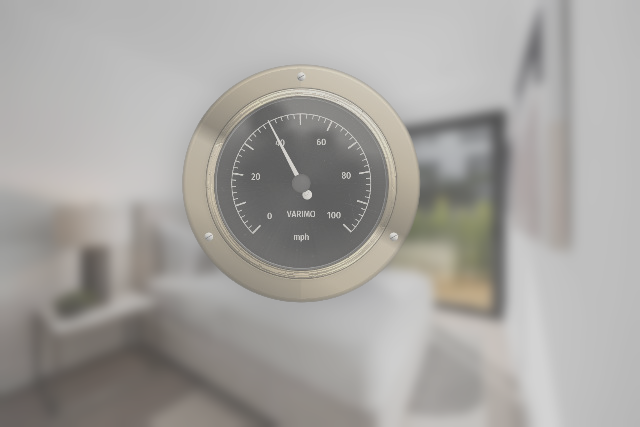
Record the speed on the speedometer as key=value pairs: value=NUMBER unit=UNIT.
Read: value=40 unit=mph
